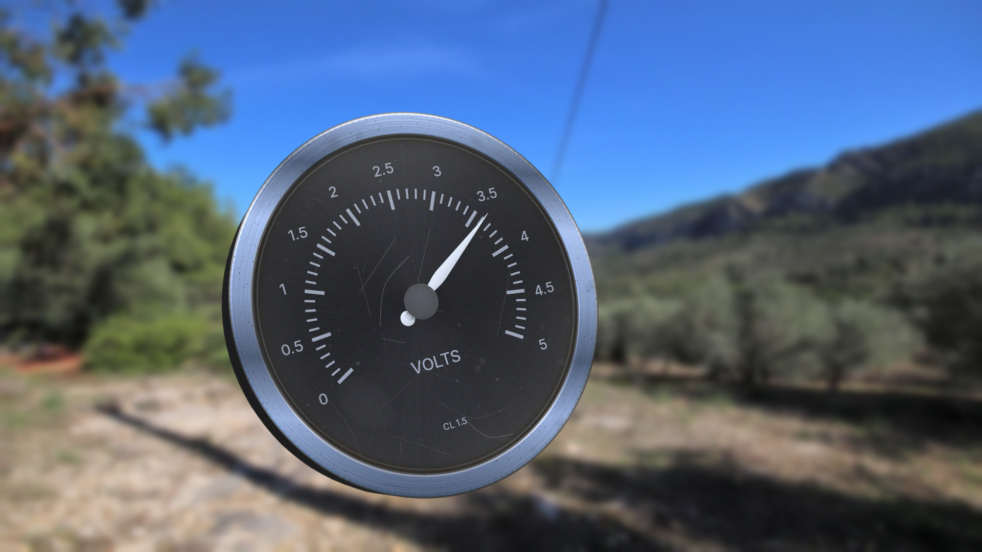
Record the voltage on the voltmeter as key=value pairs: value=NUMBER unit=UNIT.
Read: value=3.6 unit=V
